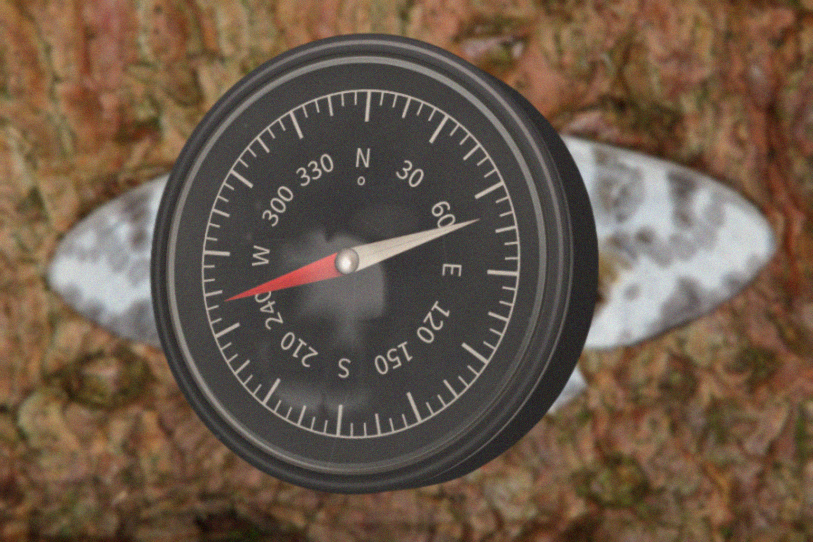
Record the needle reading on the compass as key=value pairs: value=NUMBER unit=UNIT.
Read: value=250 unit=°
